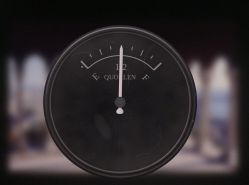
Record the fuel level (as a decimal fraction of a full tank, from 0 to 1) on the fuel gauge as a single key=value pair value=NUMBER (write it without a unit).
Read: value=0.5
